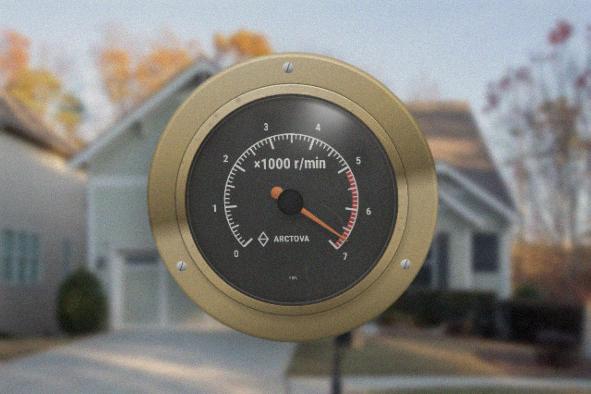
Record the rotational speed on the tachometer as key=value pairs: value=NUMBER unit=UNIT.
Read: value=6700 unit=rpm
